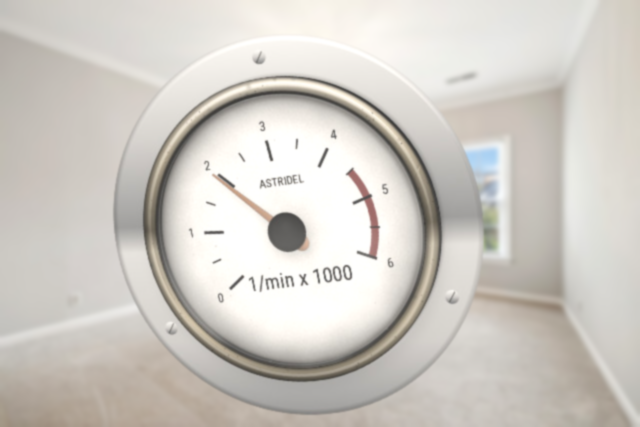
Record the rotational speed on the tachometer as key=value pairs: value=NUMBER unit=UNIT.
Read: value=2000 unit=rpm
